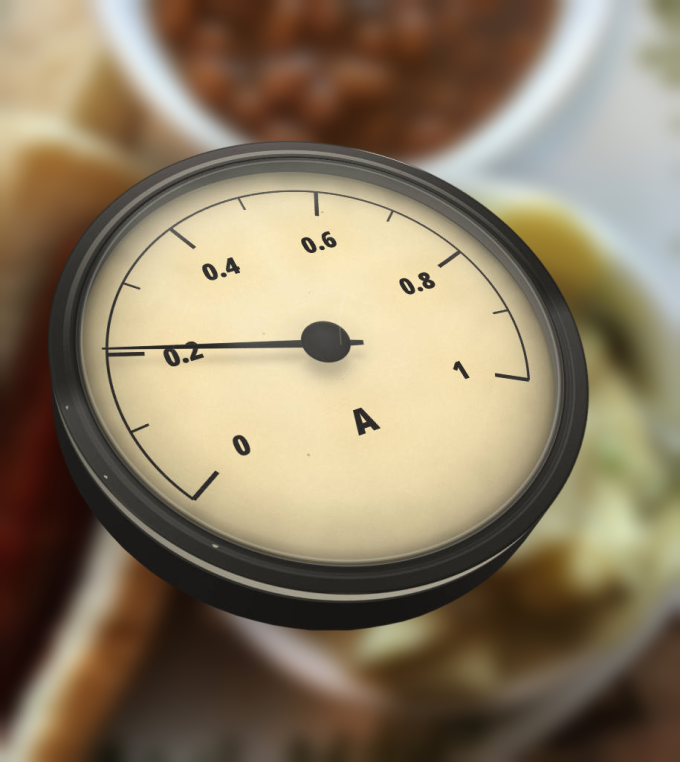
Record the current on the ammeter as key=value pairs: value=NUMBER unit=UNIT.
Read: value=0.2 unit=A
